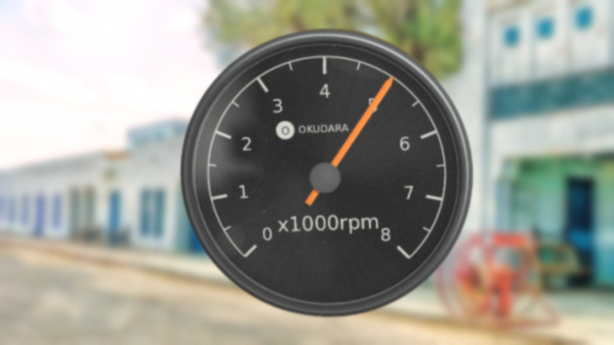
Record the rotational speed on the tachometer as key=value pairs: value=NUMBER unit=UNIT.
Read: value=5000 unit=rpm
